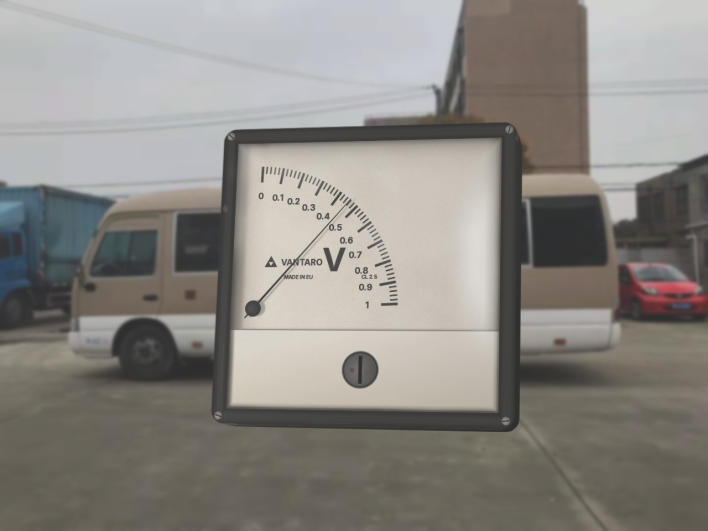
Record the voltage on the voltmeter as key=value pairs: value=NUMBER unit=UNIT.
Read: value=0.46 unit=V
